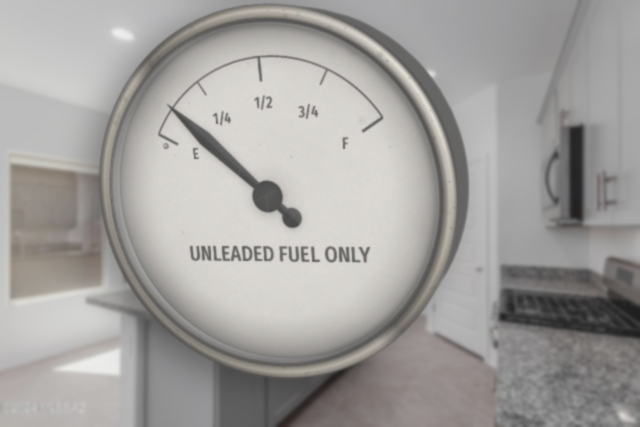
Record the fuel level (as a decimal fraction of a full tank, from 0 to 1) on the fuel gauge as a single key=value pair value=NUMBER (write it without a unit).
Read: value=0.125
